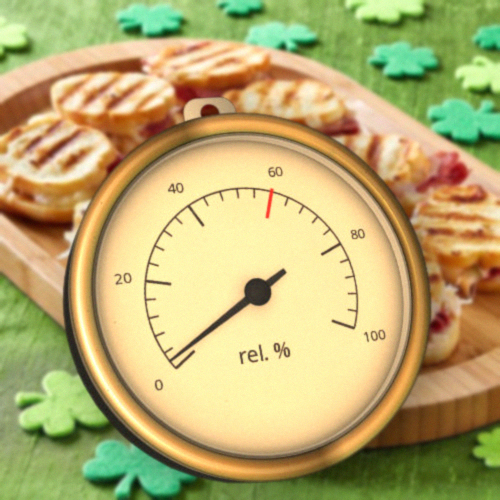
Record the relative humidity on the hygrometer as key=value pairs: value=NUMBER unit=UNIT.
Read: value=2 unit=%
